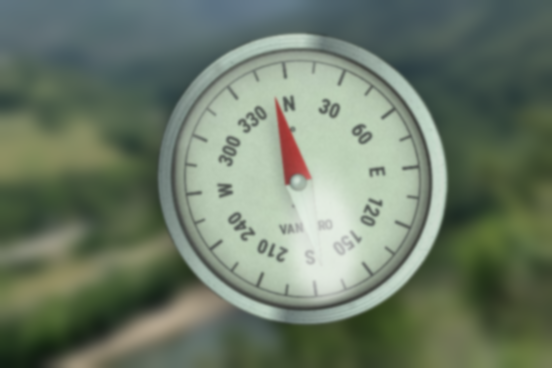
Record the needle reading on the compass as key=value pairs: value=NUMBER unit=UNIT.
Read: value=352.5 unit=°
